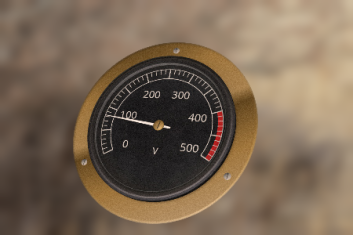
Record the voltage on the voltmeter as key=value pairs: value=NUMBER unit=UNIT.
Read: value=80 unit=V
